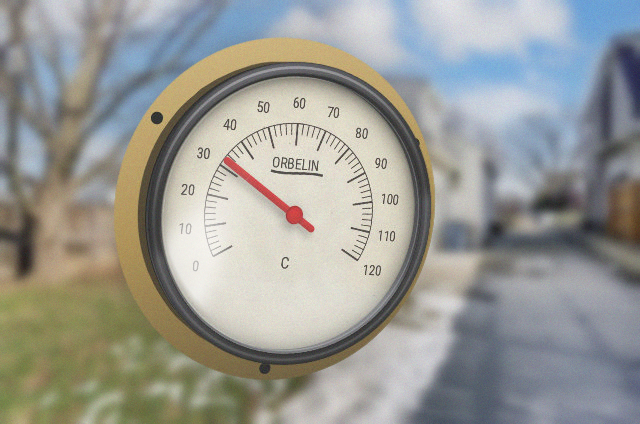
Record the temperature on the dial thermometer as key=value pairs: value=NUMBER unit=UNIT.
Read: value=32 unit=°C
